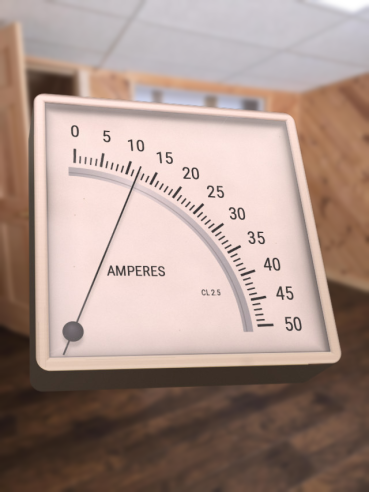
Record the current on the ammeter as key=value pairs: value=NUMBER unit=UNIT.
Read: value=12 unit=A
